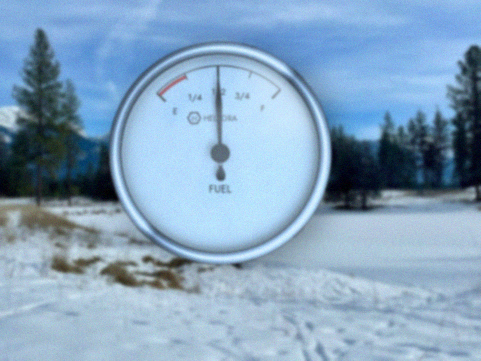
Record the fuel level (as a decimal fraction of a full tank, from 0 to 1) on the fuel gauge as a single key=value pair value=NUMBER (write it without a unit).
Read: value=0.5
